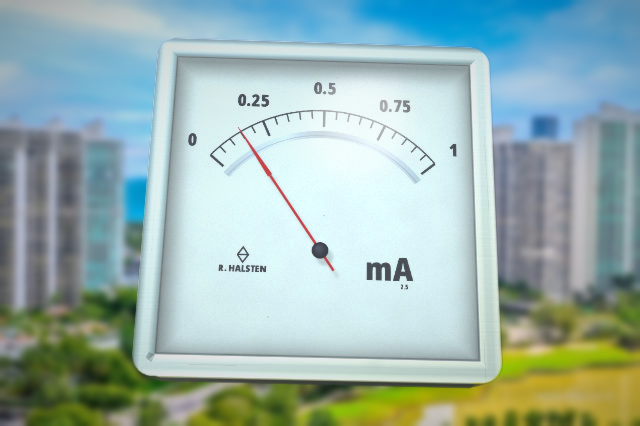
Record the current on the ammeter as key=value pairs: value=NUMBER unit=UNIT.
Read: value=0.15 unit=mA
